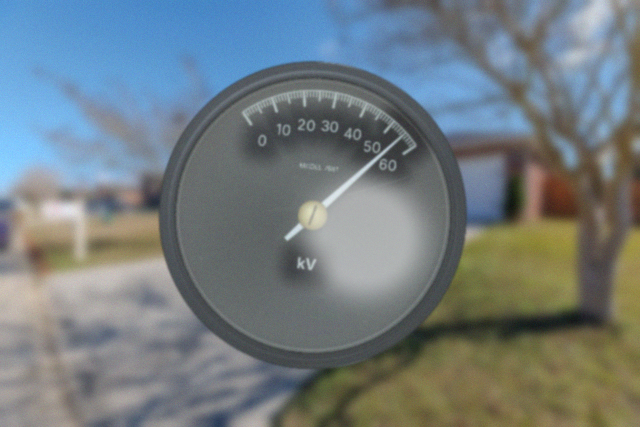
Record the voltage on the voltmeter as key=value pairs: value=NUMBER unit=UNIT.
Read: value=55 unit=kV
